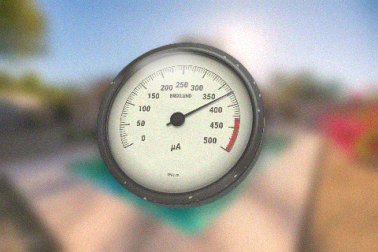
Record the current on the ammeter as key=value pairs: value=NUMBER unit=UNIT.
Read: value=375 unit=µA
